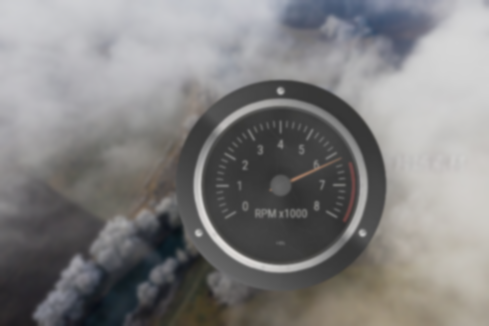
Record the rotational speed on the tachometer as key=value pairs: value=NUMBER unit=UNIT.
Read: value=6200 unit=rpm
